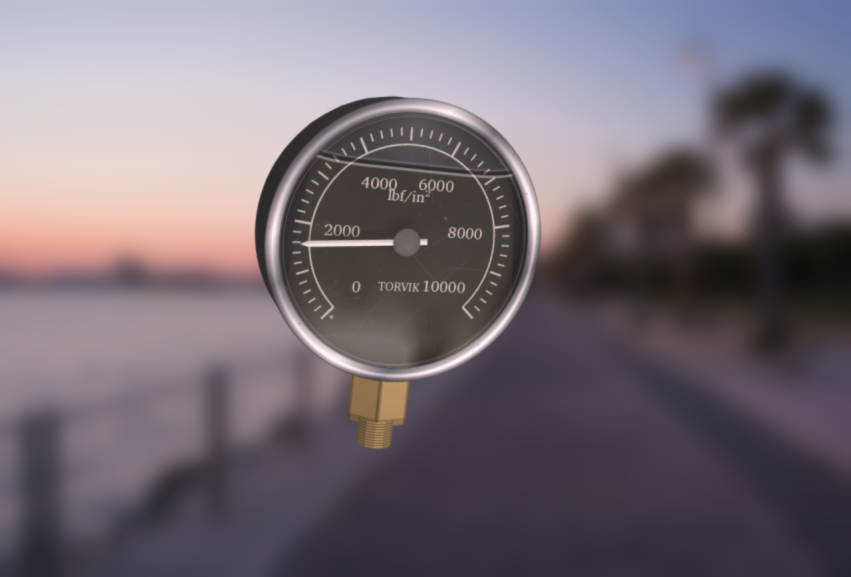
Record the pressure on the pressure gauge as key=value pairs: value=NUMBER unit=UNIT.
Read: value=1600 unit=psi
